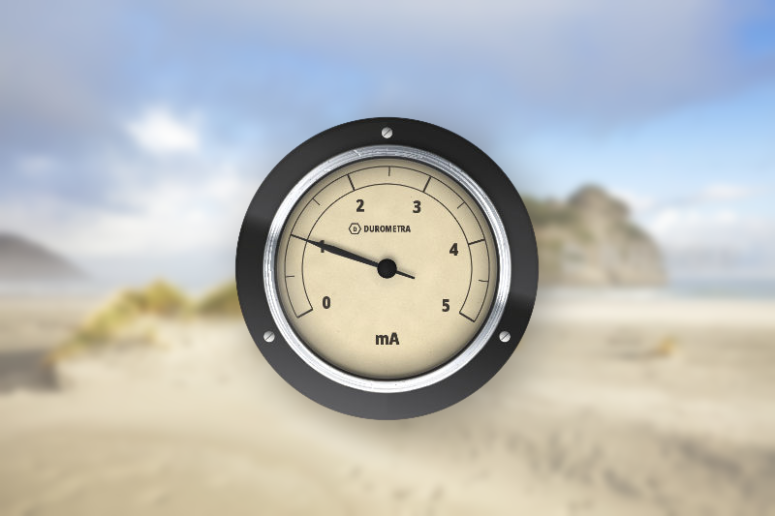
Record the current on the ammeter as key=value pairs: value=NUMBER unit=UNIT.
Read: value=1 unit=mA
